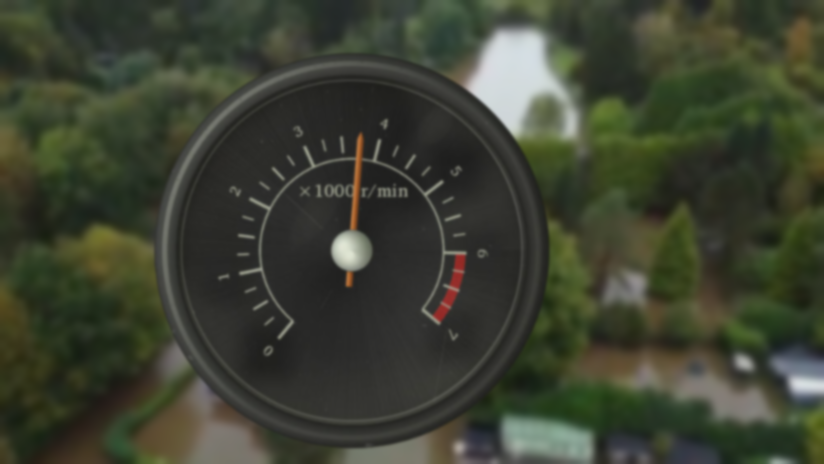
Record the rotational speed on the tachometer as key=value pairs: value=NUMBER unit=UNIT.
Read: value=3750 unit=rpm
